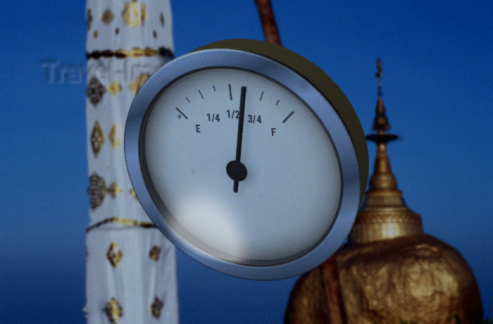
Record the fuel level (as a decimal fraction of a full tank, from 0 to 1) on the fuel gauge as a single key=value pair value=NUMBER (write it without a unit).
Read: value=0.625
